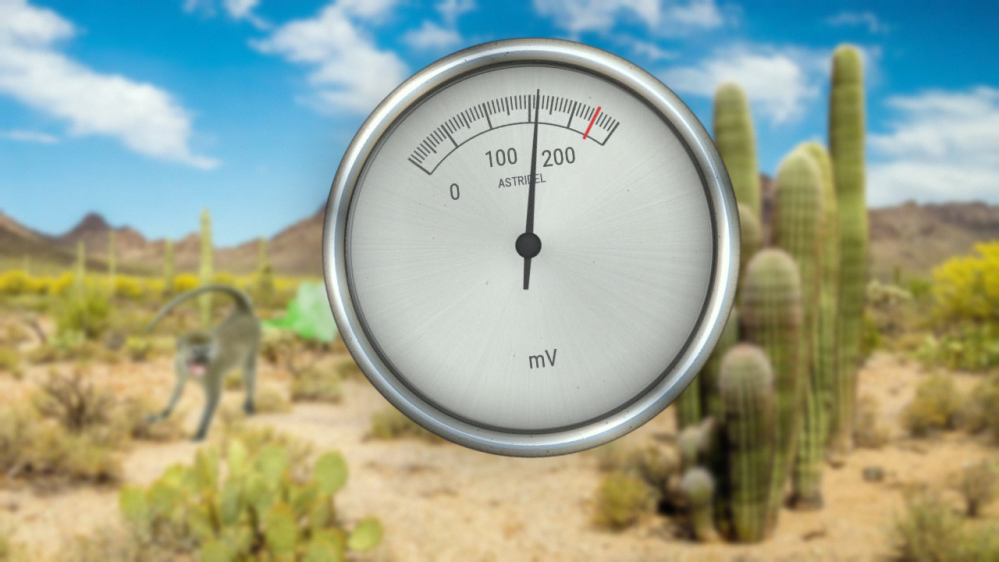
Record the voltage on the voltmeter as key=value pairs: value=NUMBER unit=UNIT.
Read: value=160 unit=mV
